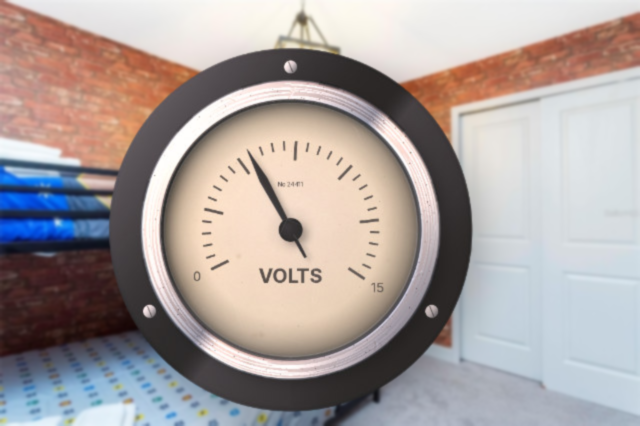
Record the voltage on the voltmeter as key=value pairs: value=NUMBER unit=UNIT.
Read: value=5.5 unit=V
